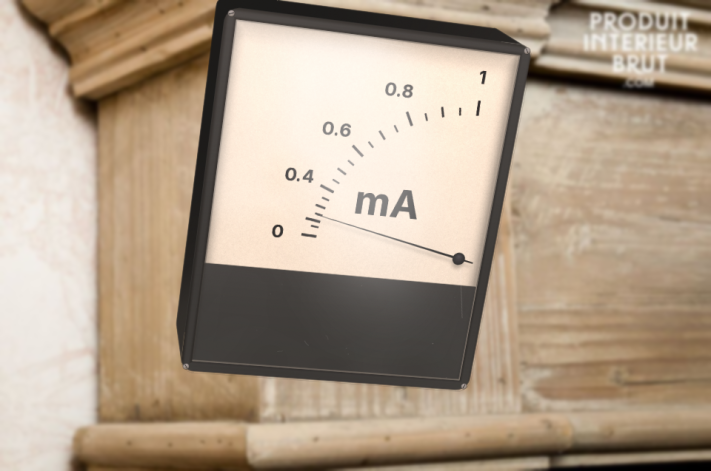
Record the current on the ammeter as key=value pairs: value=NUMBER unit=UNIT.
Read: value=0.25 unit=mA
